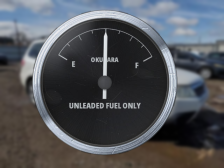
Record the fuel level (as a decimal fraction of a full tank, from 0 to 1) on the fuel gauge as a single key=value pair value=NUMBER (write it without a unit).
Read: value=0.5
